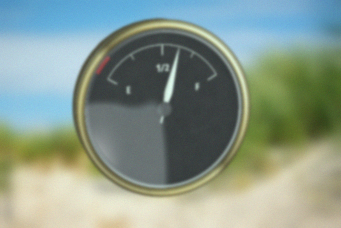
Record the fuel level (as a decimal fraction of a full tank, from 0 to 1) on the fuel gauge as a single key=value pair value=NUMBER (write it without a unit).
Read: value=0.625
